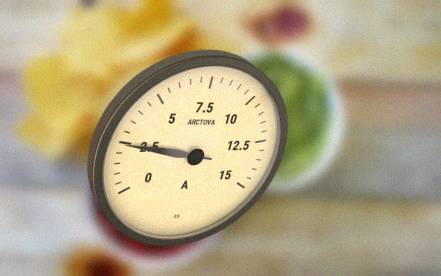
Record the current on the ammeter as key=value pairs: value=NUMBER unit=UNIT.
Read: value=2.5 unit=A
